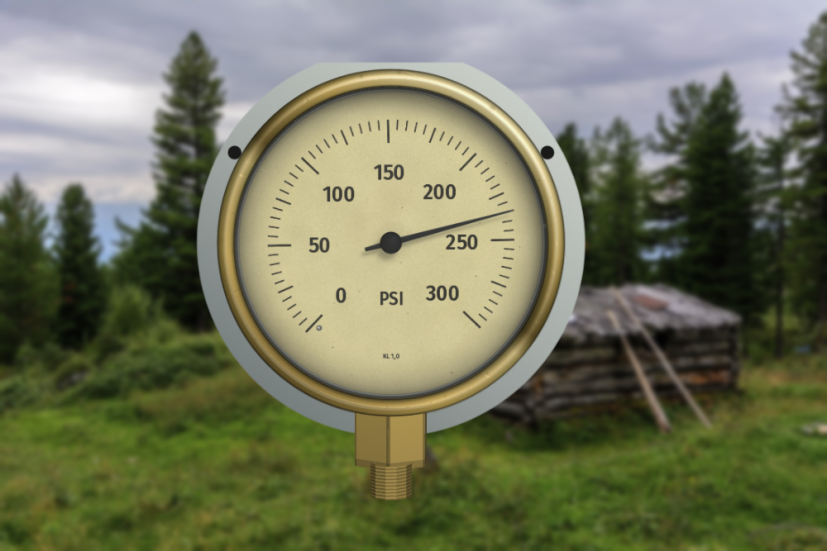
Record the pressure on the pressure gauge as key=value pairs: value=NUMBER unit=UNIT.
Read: value=235 unit=psi
